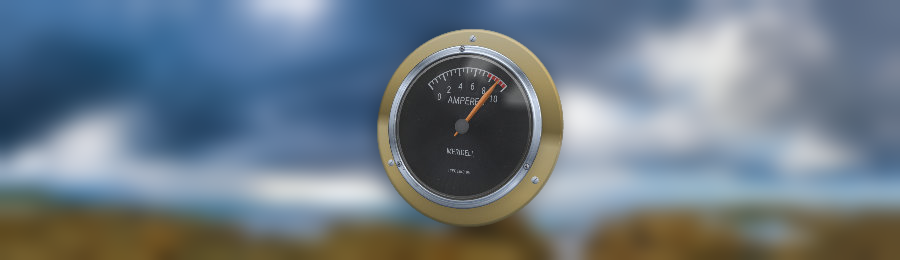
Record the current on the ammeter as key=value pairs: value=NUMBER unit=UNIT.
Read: value=9 unit=A
